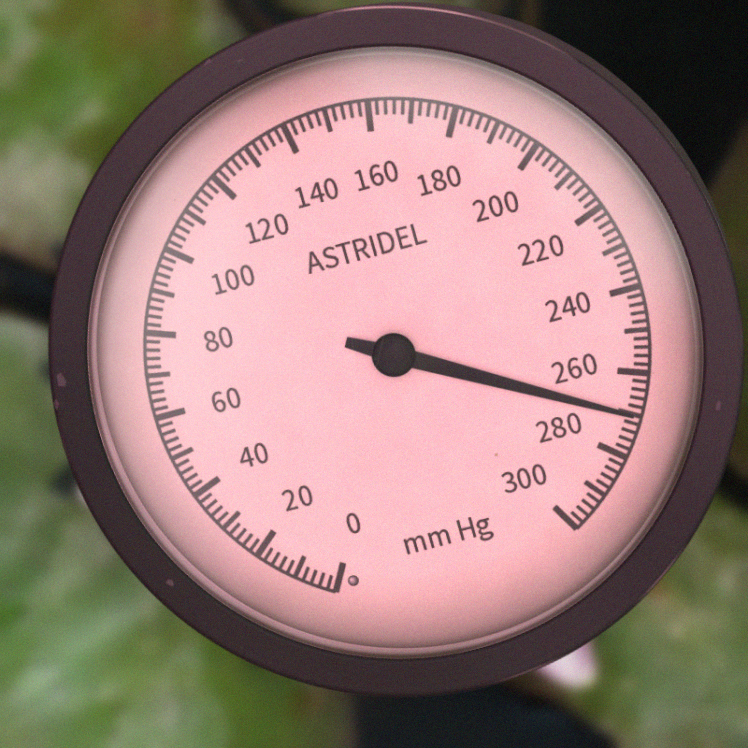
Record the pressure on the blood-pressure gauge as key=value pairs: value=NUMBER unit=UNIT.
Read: value=270 unit=mmHg
